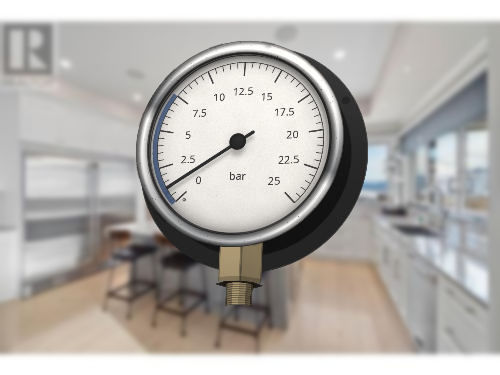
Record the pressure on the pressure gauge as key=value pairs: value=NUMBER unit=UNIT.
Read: value=1 unit=bar
